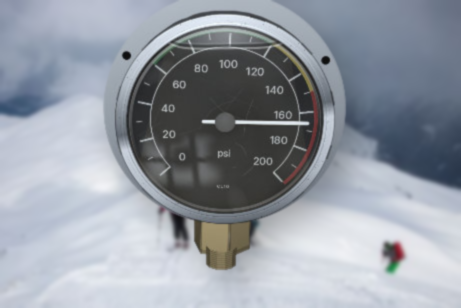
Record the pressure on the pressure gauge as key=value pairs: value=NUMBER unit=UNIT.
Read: value=165 unit=psi
